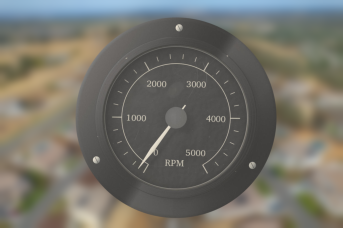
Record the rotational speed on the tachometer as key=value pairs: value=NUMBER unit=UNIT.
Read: value=100 unit=rpm
